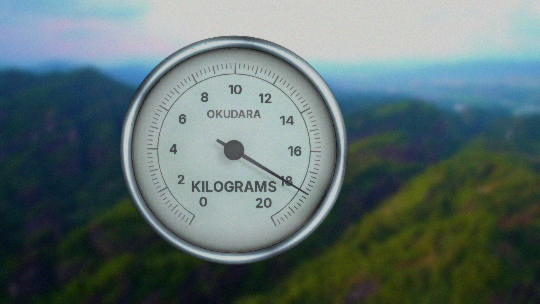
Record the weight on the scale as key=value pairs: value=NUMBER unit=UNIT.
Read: value=18 unit=kg
